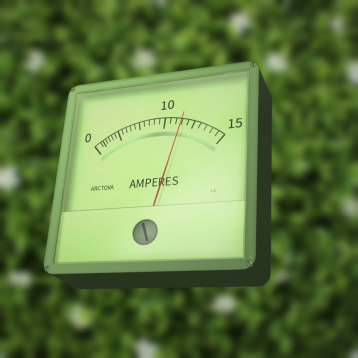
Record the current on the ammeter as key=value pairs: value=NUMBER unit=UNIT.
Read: value=11.5 unit=A
